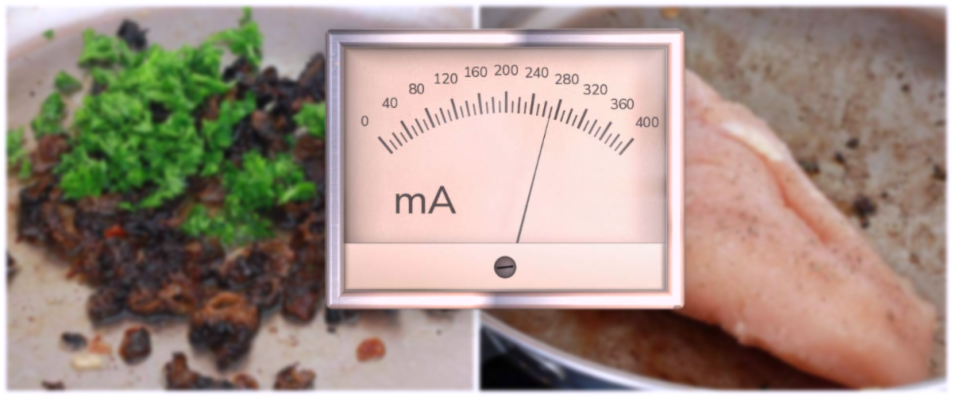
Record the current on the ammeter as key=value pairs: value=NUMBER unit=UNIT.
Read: value=270 unit=mA
